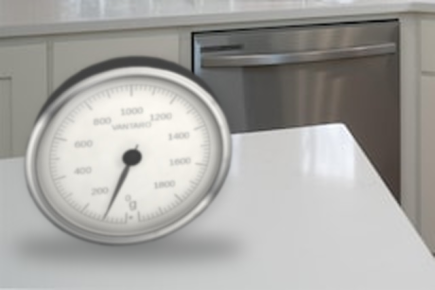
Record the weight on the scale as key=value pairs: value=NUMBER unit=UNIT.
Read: value=100 unit=g
